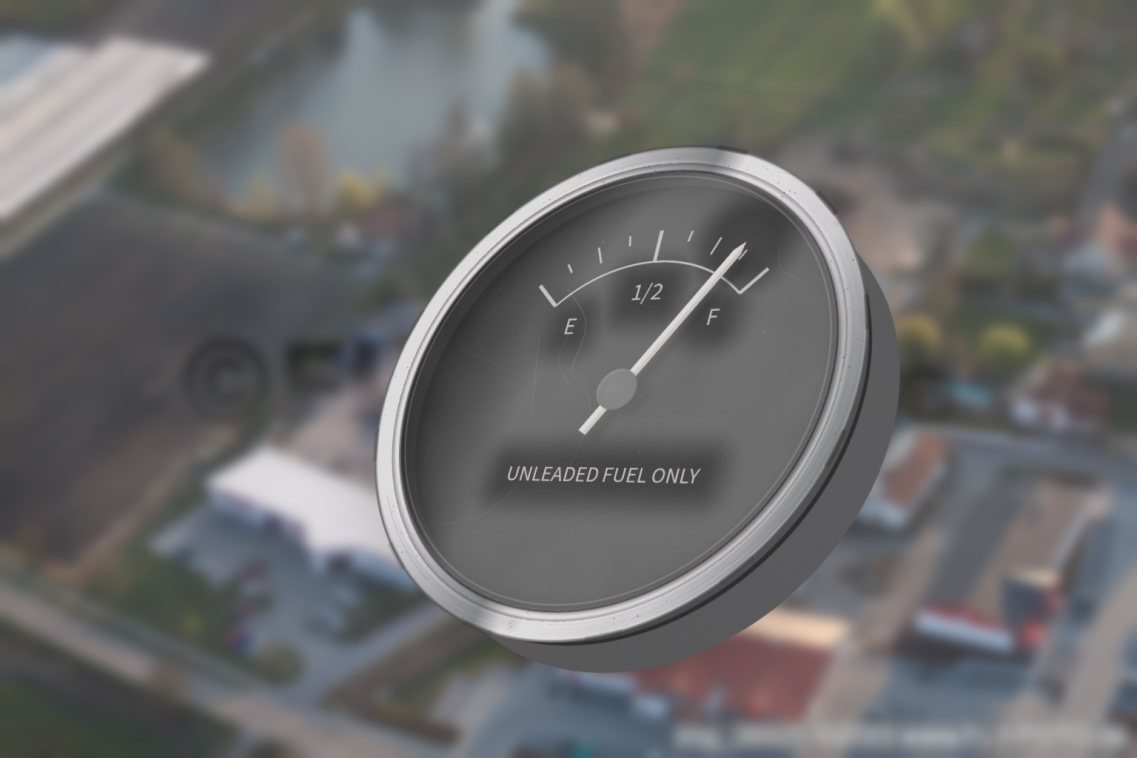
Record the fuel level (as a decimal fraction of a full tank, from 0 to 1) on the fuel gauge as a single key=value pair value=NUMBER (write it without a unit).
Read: value=0.875
